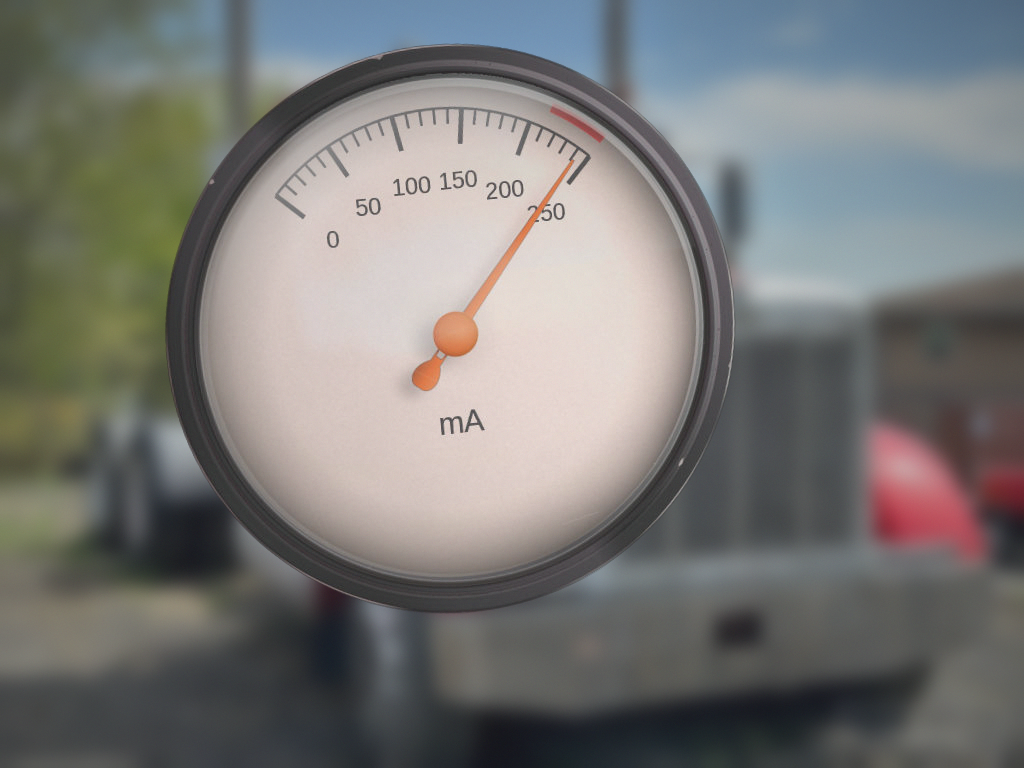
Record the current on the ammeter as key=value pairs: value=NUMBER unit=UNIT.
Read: value=240 unit=mA
